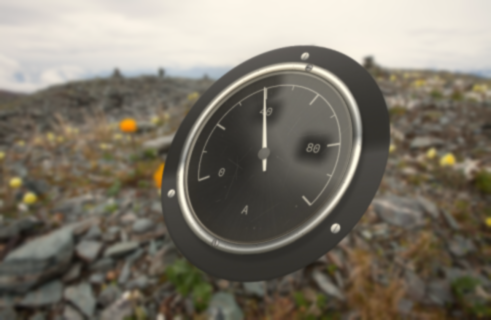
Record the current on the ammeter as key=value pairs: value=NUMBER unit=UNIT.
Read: value=40 unit=A
